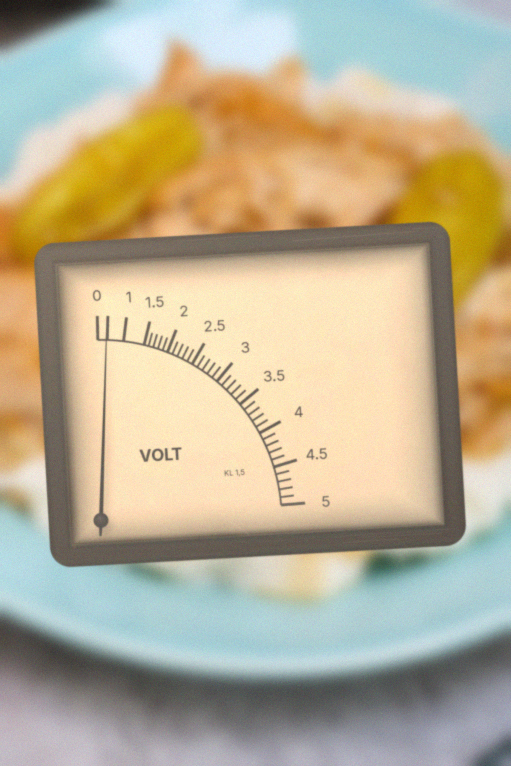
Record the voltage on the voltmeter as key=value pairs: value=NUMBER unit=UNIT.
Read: value=0.5 unit=V
